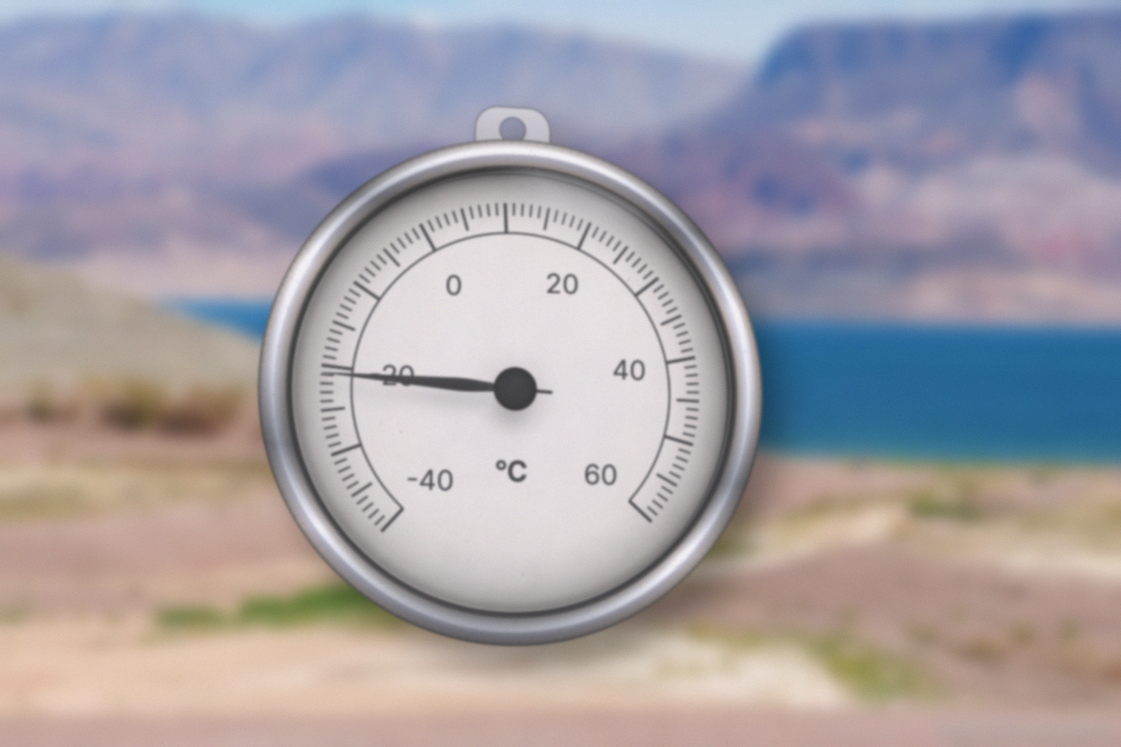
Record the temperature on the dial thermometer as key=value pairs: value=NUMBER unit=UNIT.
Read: value=-21 unit=°C
